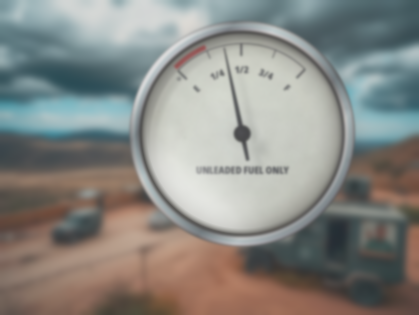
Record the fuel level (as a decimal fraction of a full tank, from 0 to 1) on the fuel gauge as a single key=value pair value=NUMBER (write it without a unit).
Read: value=0.375
